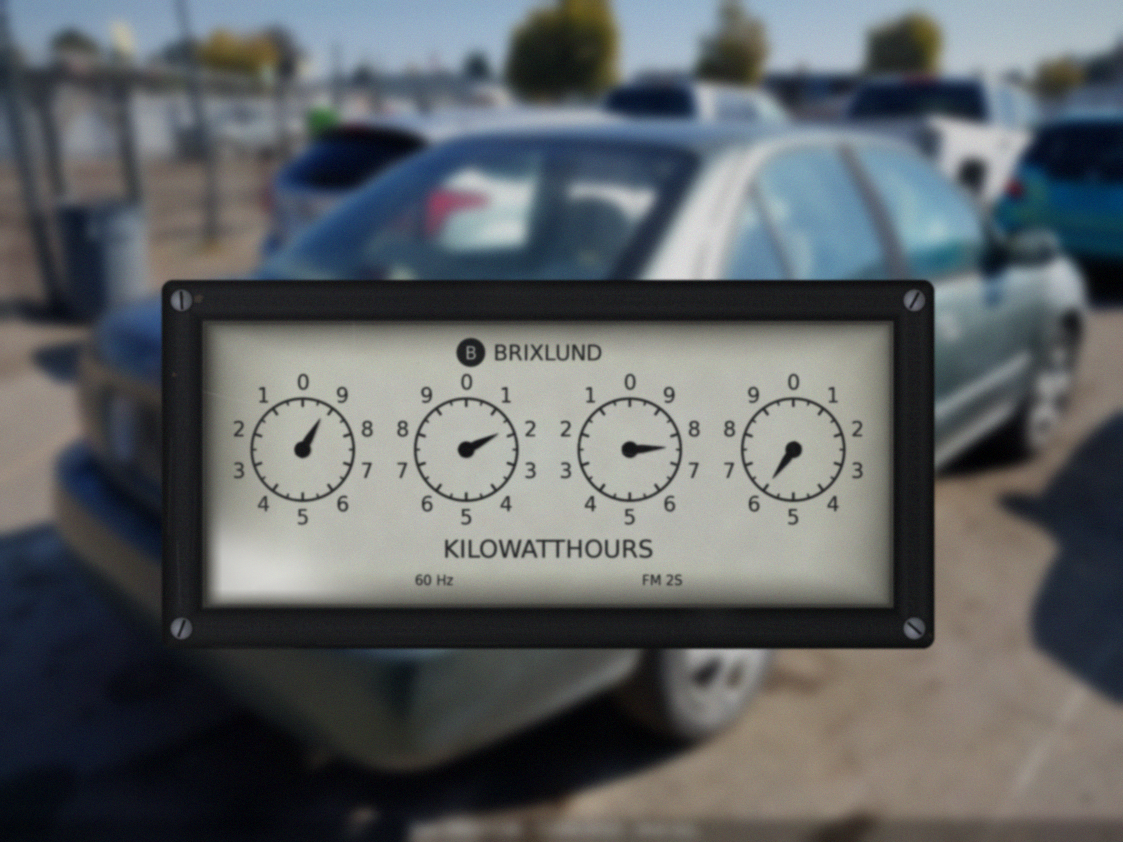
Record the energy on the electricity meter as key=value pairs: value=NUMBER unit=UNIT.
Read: value=9176 unit=kWh
